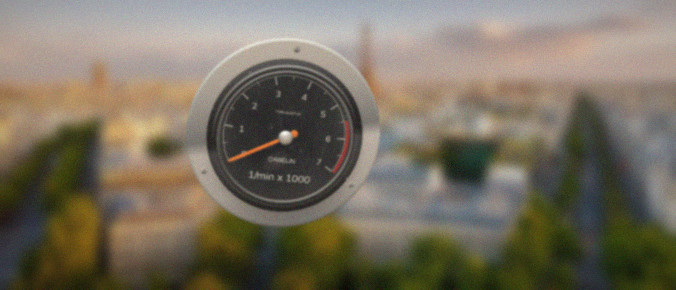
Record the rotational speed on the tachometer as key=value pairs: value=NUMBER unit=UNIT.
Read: value=0 unit=rpm
